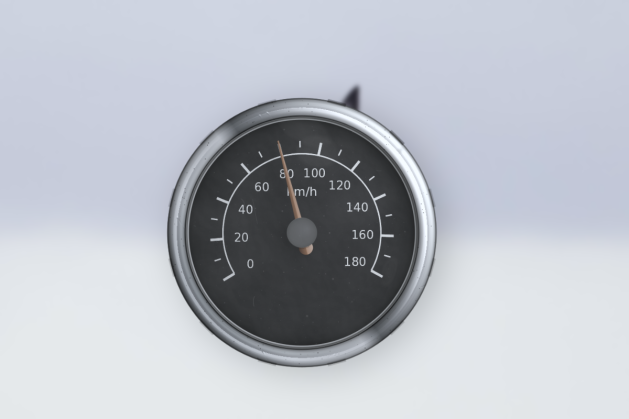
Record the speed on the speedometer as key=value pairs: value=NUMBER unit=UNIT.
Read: value=80 unit=km/h
